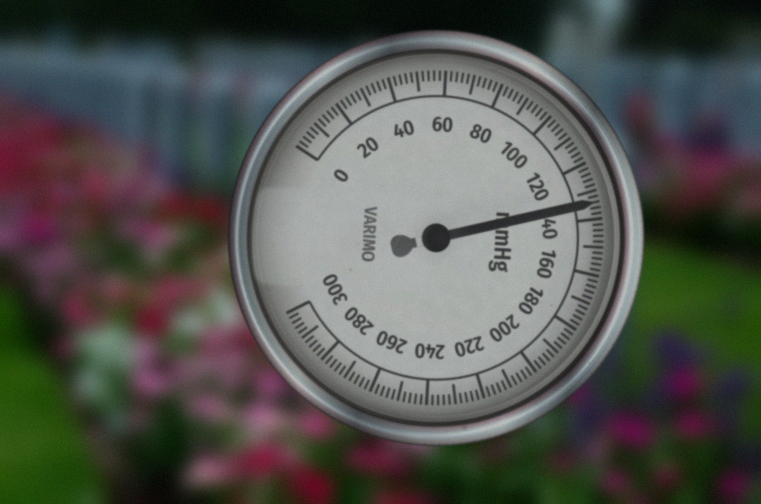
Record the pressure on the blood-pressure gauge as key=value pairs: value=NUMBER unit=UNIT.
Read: value=134 unit=mmHg
